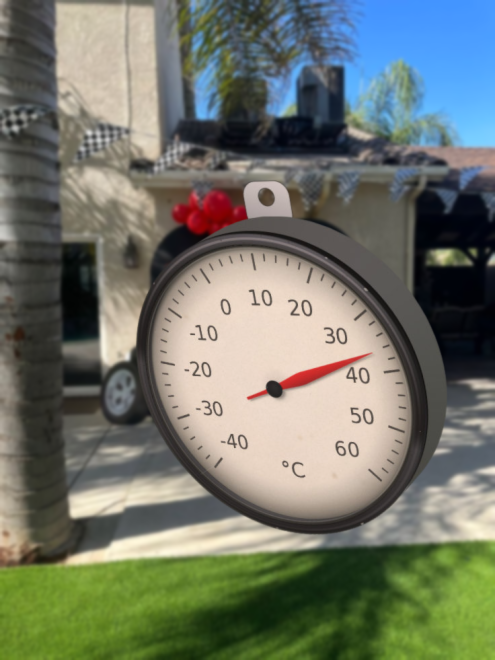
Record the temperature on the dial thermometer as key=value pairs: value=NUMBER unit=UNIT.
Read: value=36 unit=°C
